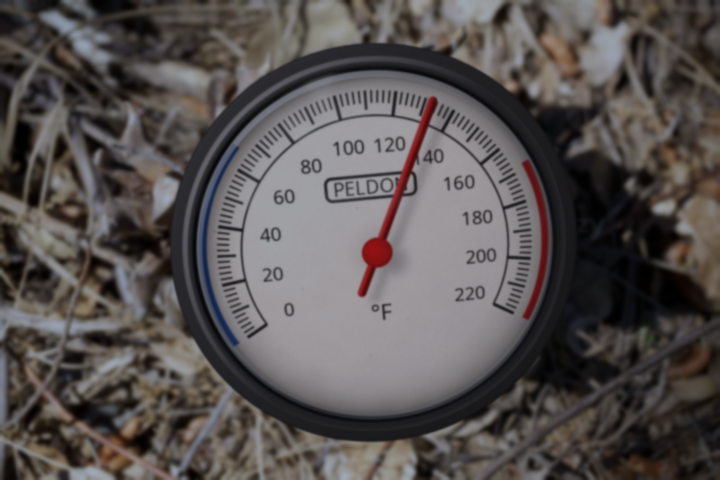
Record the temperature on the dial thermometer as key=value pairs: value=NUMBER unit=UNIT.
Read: value=132 unit=°F
